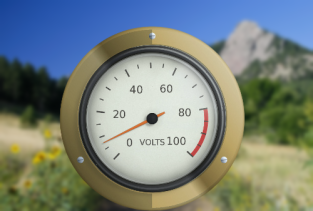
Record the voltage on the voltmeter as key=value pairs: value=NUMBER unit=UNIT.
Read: value=7.5 unit=V
